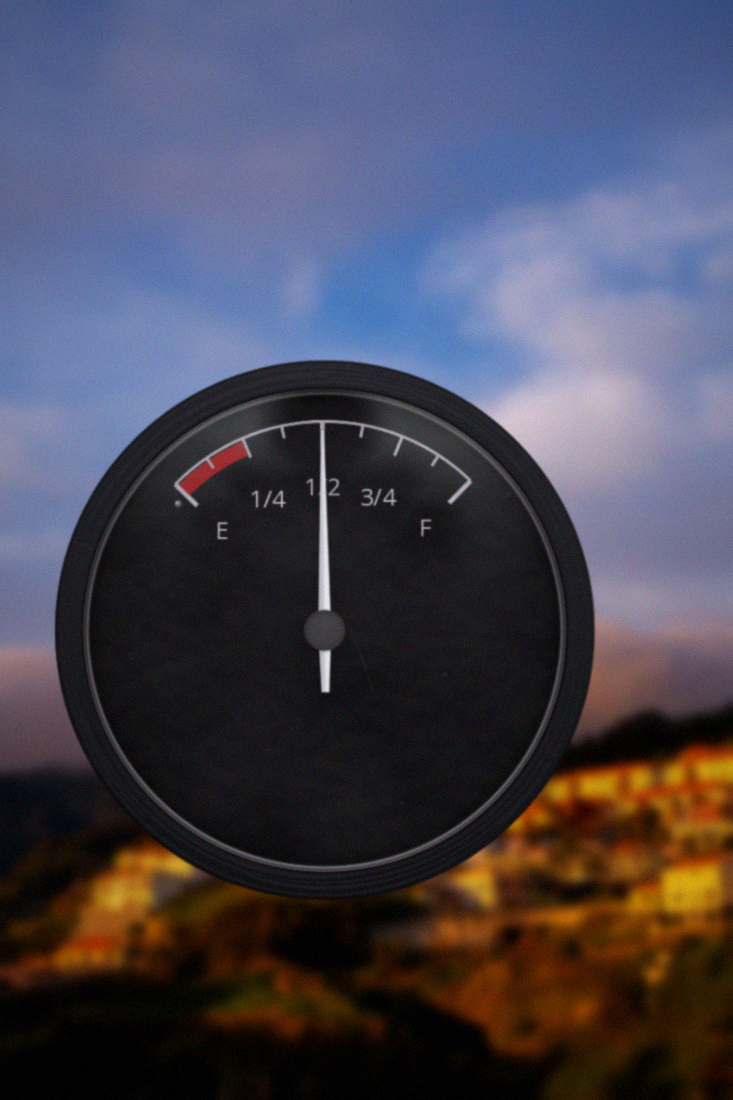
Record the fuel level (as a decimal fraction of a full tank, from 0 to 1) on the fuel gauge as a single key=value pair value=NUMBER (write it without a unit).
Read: value=0.5
